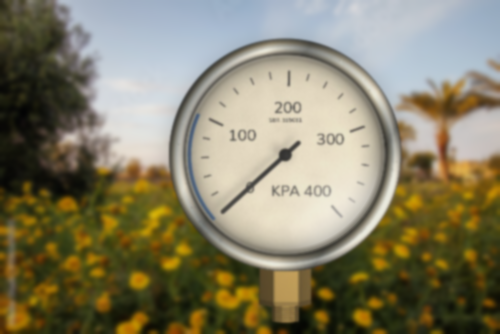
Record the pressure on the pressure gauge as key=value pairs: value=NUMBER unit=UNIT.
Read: value=0 unit=kPa
